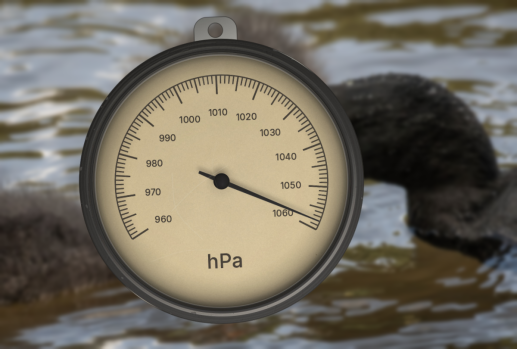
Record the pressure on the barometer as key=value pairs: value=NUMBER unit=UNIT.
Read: value=1058 unit=hPa
